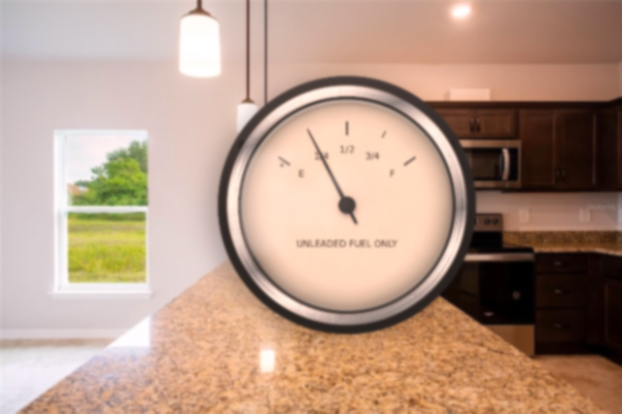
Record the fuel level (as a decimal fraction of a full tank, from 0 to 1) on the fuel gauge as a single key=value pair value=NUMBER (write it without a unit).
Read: value=0.25
